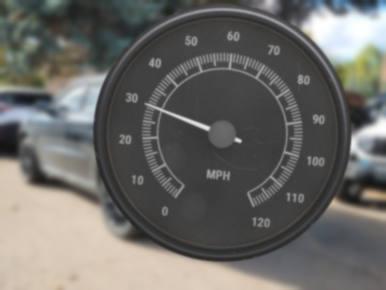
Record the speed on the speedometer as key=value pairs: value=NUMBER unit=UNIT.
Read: value=30 unit=mph
